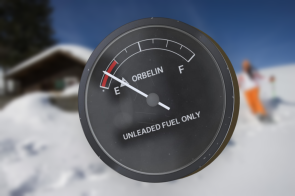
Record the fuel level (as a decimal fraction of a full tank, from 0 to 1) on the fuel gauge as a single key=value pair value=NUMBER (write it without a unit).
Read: value=0.125
